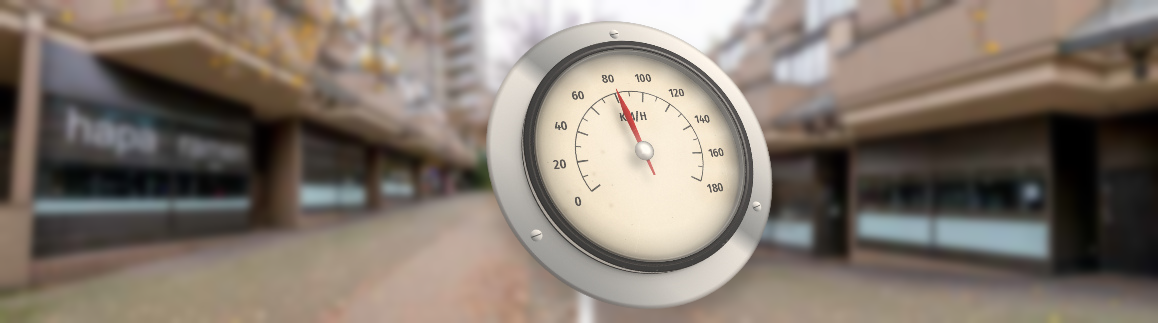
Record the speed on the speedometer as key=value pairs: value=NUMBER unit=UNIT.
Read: value=80 unit=km/h
